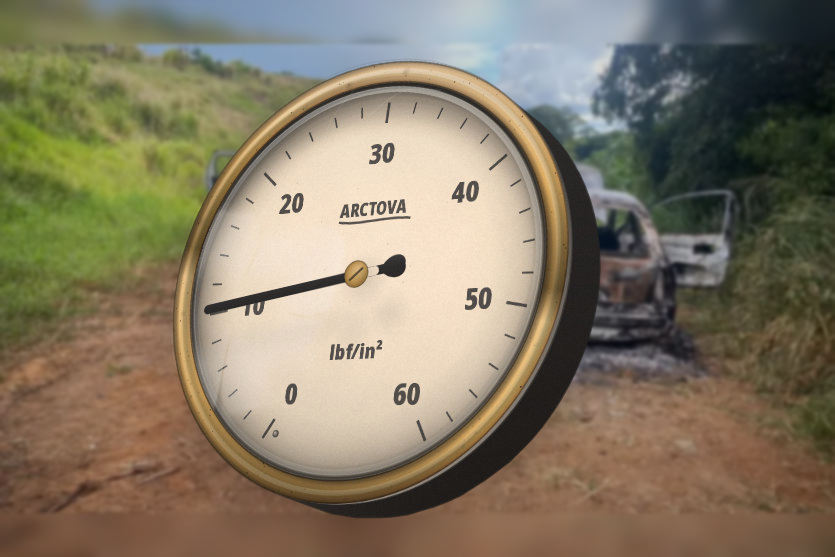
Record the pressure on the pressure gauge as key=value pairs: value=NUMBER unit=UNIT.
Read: value=10 unit=psi
